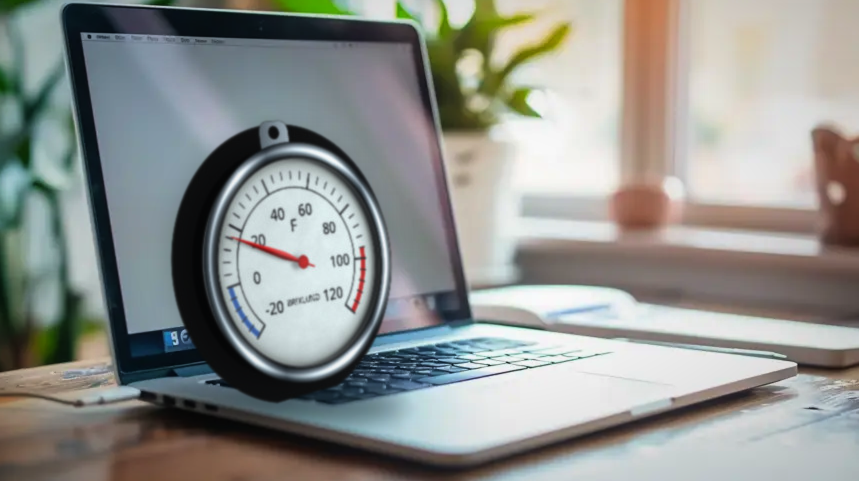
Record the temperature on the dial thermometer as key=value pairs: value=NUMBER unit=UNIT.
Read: value=16 unit=°F
